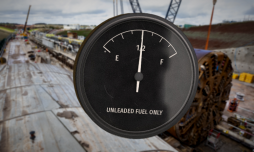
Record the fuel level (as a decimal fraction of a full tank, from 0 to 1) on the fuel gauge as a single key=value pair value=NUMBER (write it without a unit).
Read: value=0.5
